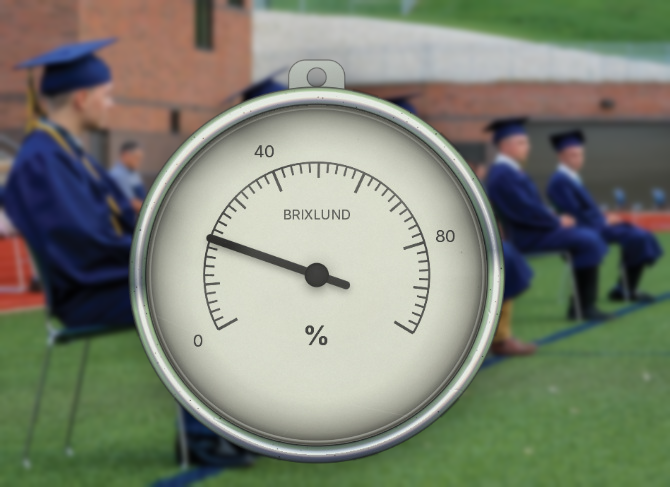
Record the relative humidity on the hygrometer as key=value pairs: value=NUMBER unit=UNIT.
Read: value=20 unit=%
